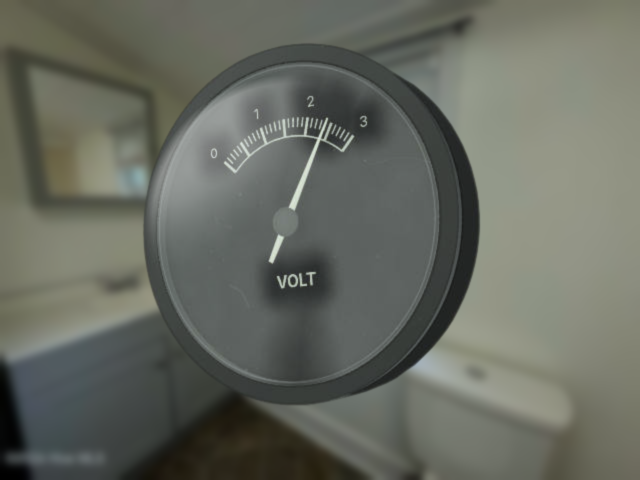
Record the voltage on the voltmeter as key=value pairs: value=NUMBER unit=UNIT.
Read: value=2.5 unit=V
